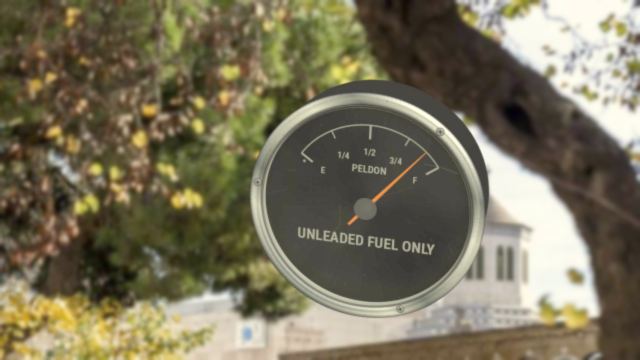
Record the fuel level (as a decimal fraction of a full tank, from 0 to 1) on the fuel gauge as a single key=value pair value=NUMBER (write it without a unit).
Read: value=0.875
